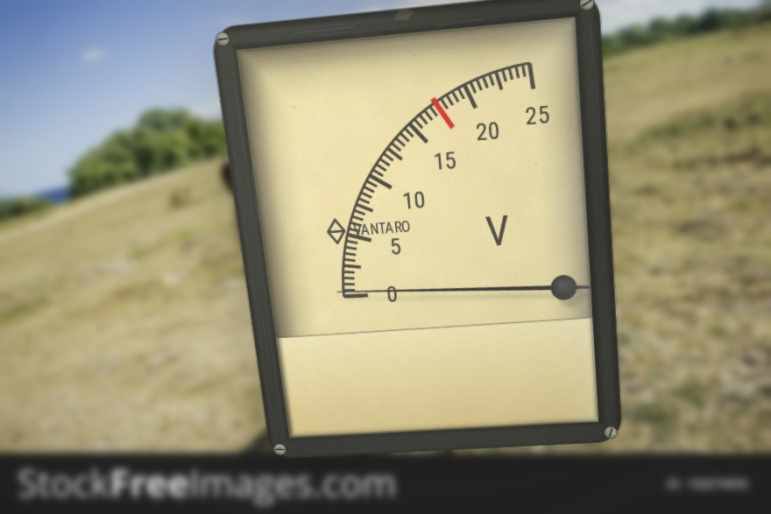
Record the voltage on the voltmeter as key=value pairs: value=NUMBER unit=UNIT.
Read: value=0.5 unit=V
